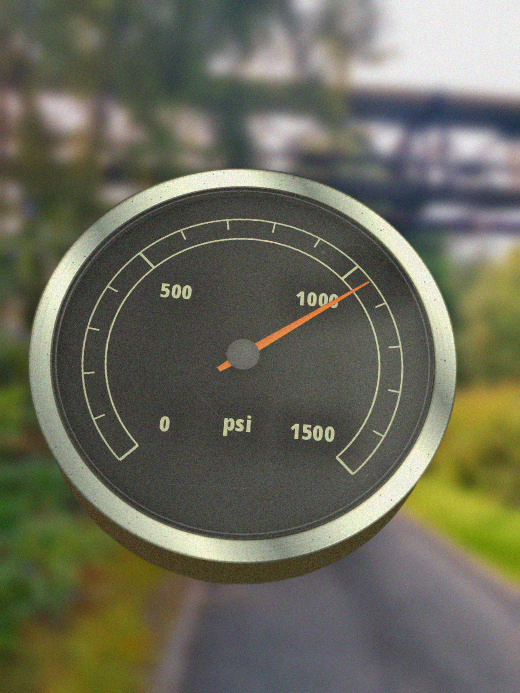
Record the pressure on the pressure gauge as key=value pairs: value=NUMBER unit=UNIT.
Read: value=1050 unit=psi
